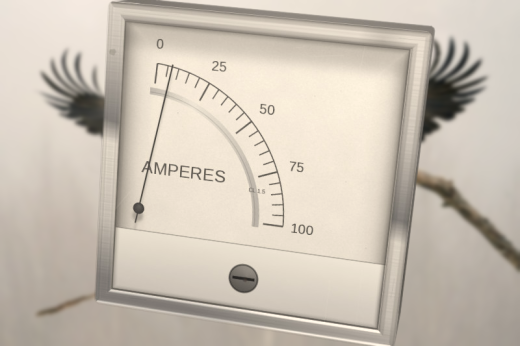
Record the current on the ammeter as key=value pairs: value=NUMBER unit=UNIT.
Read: value=7.5 unit=A
